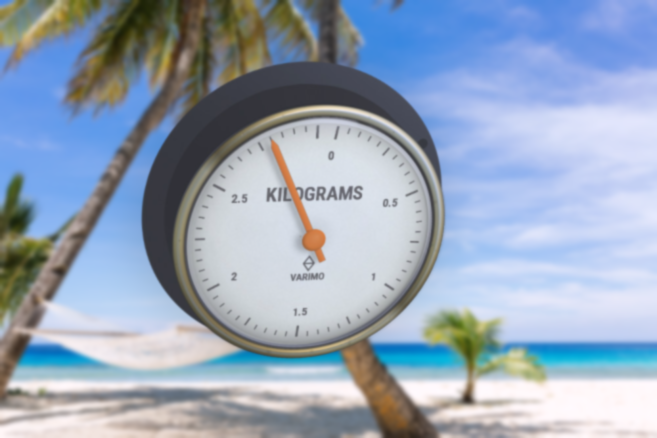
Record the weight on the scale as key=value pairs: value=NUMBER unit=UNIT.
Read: value=2.8 unit=kg
